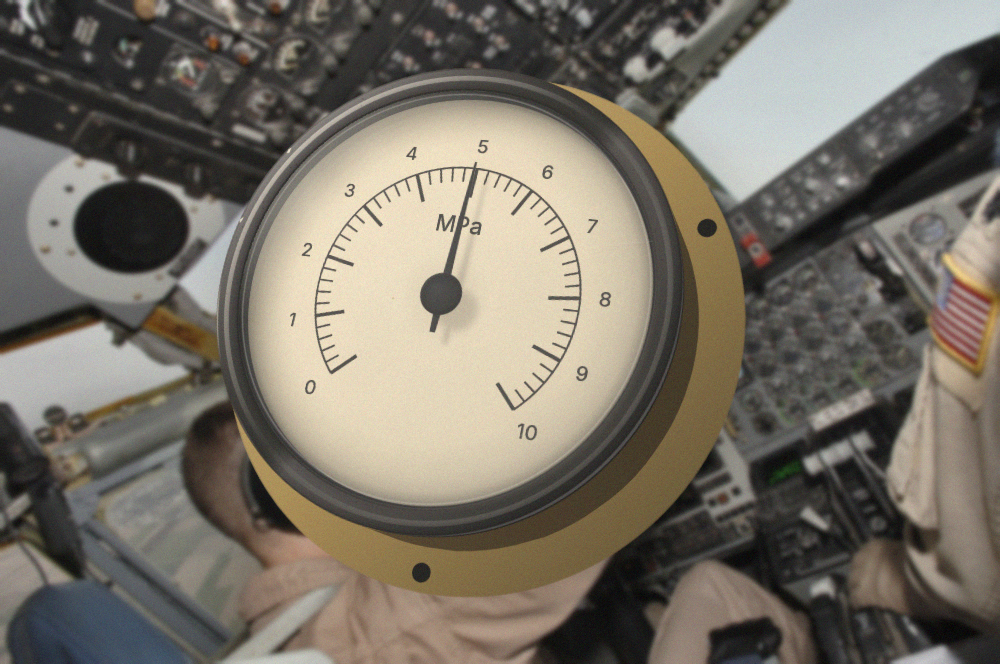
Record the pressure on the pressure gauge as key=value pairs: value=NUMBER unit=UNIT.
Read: value=5 unit=MPa
